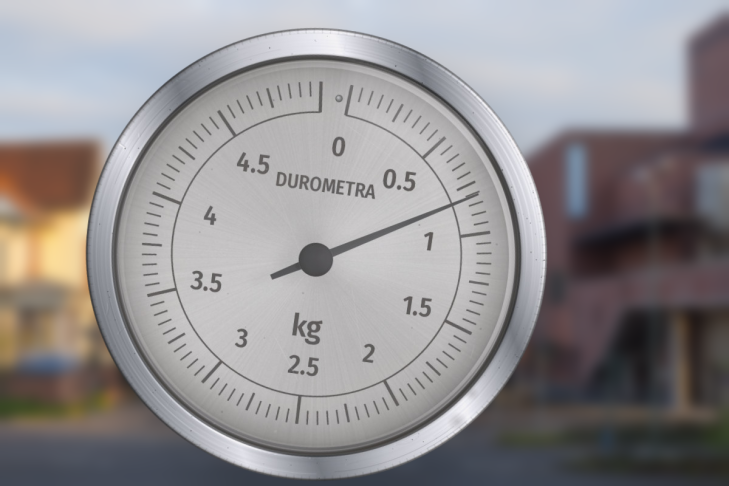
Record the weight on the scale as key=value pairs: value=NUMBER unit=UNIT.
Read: value=0.8 unit=kg
